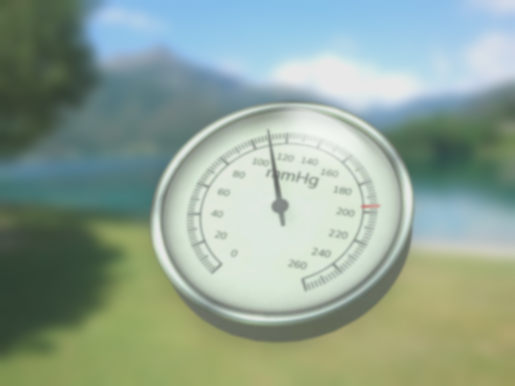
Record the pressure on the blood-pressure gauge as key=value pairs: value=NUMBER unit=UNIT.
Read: value=110 unit=mmHg
